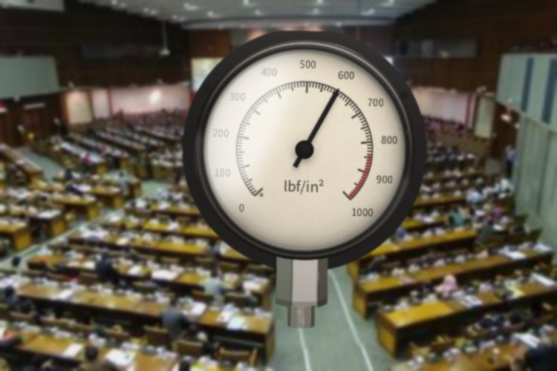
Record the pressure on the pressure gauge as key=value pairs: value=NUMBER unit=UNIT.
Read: value=600 unit=psi
